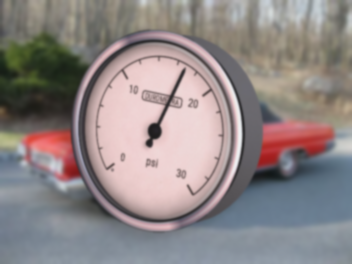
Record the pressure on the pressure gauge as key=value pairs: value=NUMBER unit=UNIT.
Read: value=17 unit=psi
